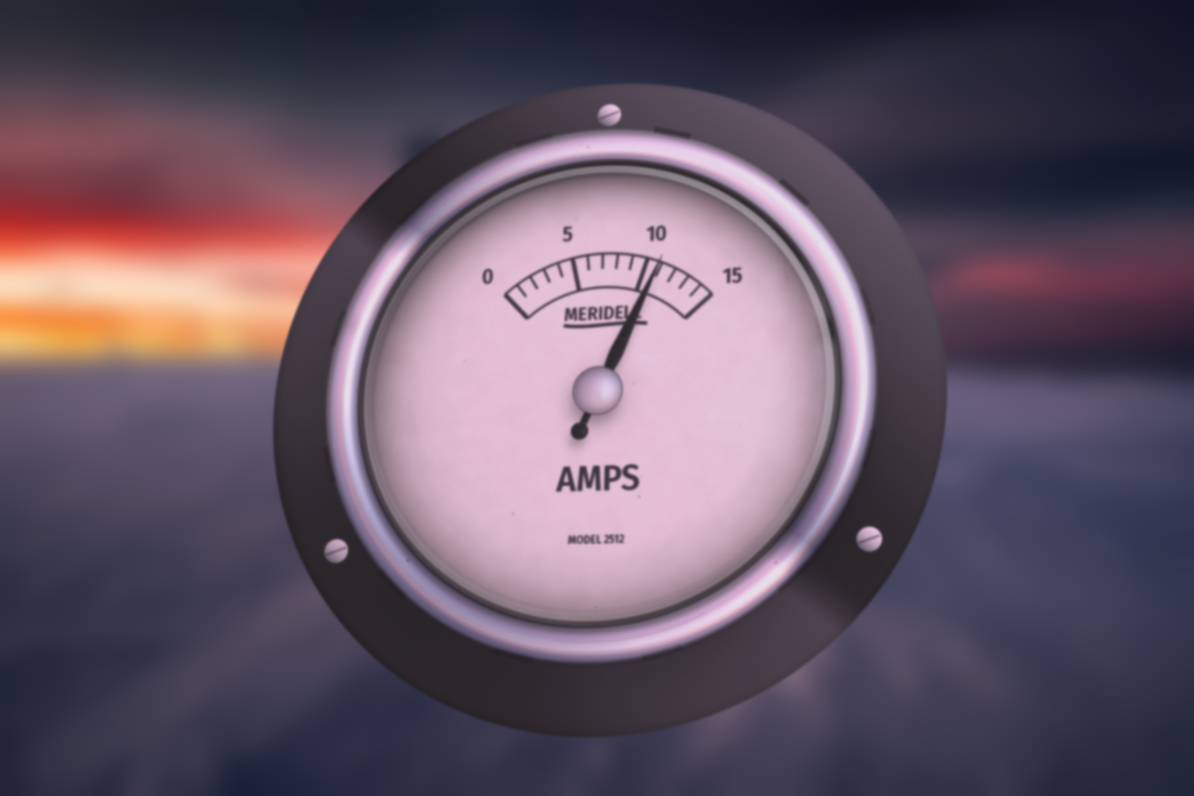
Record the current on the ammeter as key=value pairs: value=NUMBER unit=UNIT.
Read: value=11 unit=A
